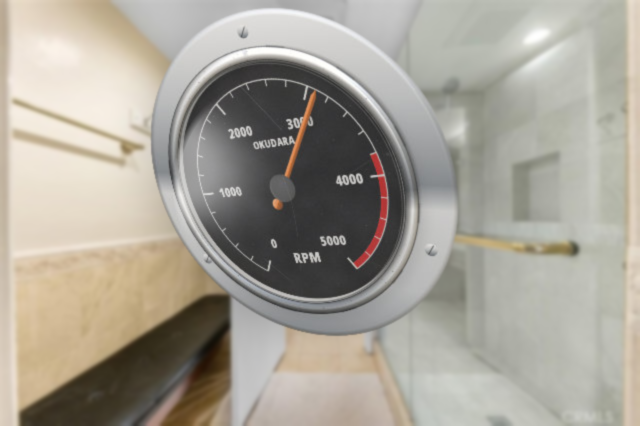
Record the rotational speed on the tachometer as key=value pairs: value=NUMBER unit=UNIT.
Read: value=3100 unit=rpm
